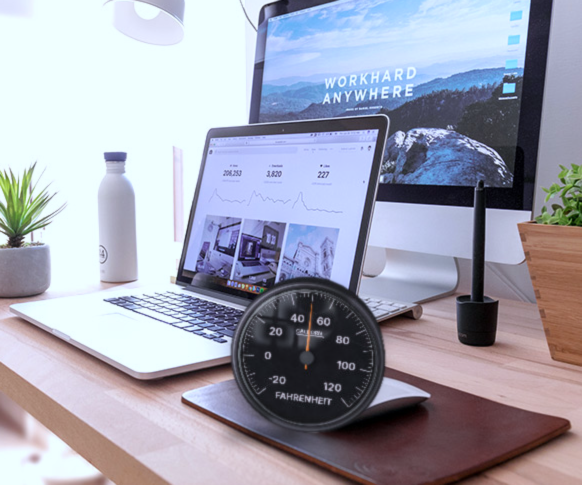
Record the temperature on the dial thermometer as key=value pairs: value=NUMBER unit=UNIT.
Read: value=50 unit=°F
